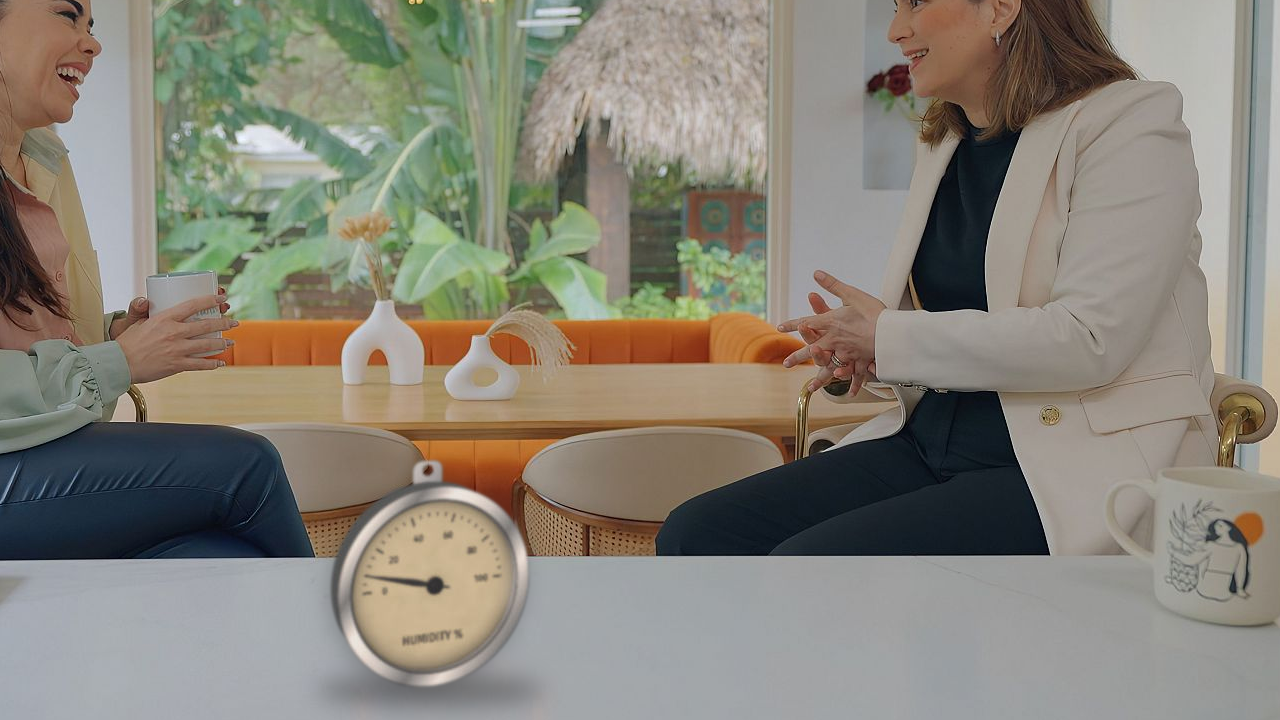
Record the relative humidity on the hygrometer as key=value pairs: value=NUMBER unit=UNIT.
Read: value=8 unit=%
